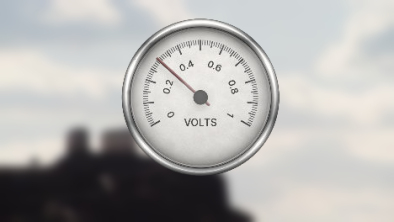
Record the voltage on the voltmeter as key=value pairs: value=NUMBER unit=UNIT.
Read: value=0.3 unit=V
